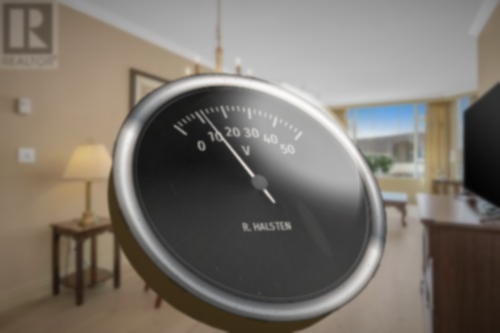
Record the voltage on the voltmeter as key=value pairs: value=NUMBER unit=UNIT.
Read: value=10 unit=V
